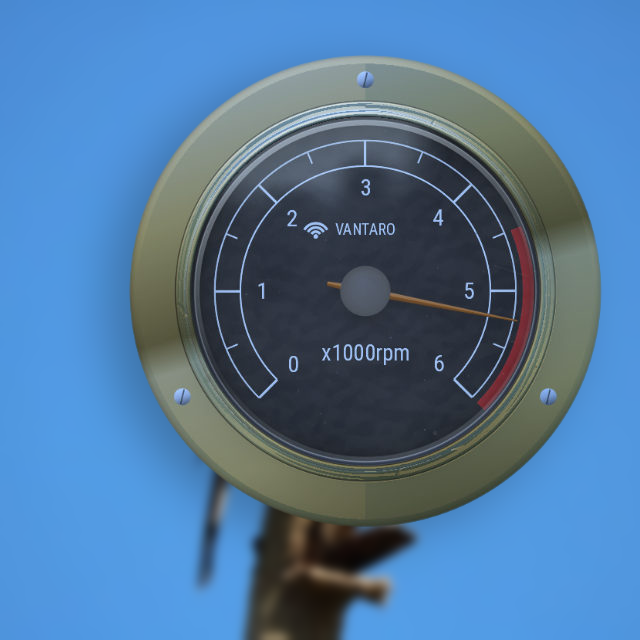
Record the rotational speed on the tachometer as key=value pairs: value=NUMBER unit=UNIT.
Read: value=5250 unit=rpm
